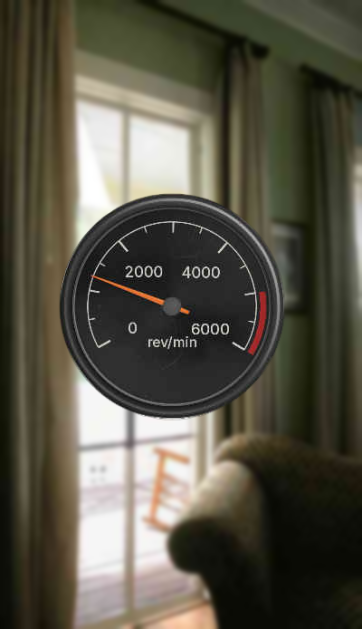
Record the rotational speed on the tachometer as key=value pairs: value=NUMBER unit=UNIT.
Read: value=1250 unit=rpm
